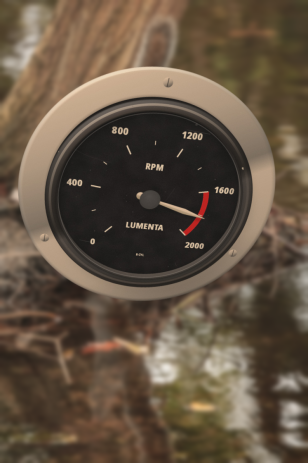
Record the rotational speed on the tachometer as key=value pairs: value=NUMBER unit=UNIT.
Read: value=1800 unit=rpm
